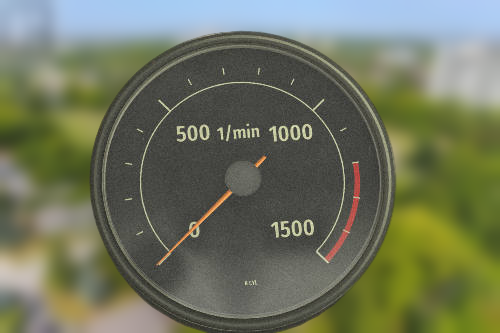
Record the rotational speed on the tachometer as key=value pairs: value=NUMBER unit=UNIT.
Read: value=0 unit=rpm
